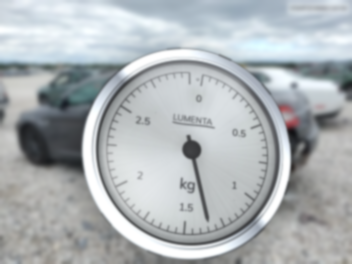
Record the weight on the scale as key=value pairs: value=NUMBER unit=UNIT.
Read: value=1.35 unit=kg
